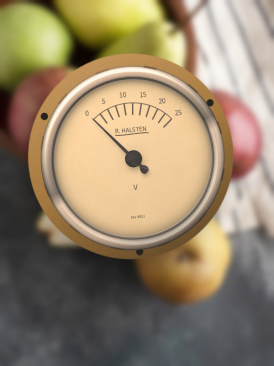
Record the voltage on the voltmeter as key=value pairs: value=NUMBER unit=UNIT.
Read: value=0 unit=V
